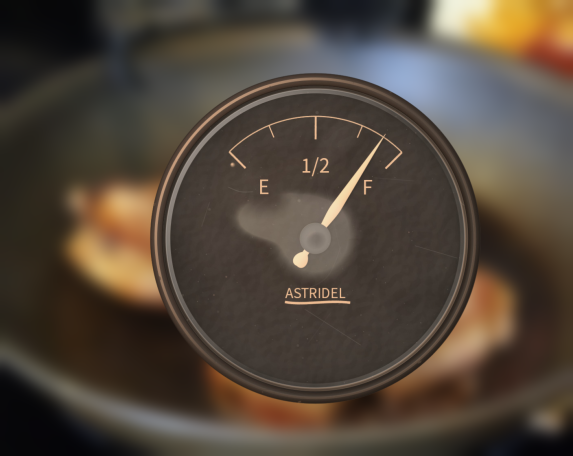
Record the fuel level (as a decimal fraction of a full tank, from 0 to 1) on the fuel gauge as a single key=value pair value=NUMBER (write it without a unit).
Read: value=0.875
